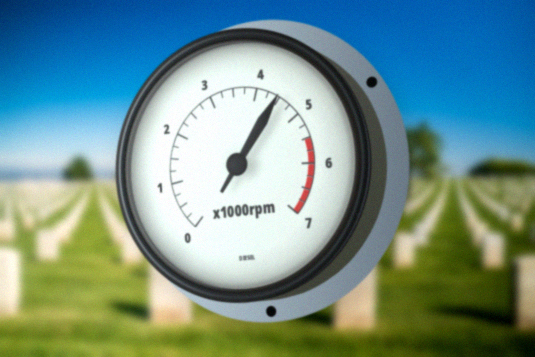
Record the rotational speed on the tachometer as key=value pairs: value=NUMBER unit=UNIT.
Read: value=4500 unit=rpm
